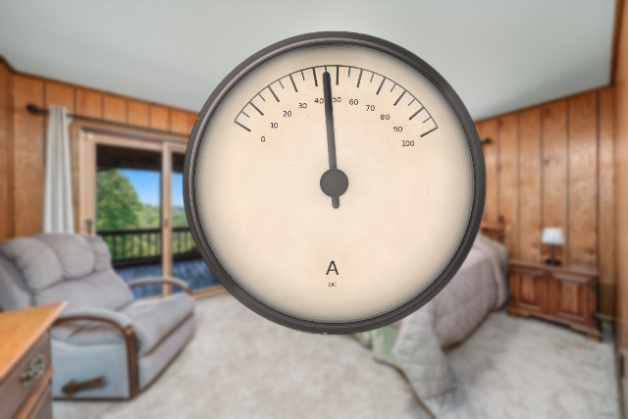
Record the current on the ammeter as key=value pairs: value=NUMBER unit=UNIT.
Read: value=45 unit=A
